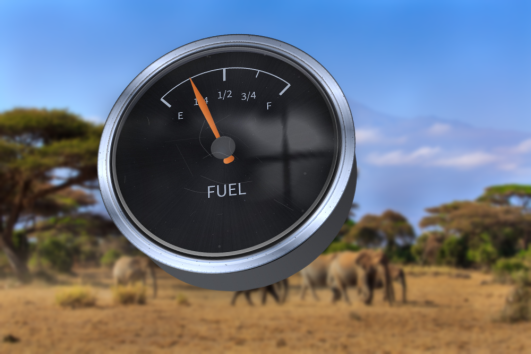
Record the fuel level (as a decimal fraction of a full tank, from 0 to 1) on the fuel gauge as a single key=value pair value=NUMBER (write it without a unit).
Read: value=0.25
